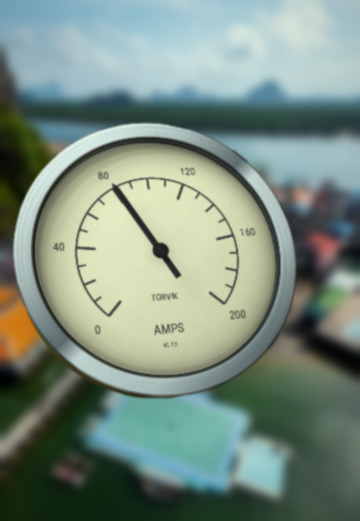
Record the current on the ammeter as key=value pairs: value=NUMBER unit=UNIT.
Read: value=80 unit=A
